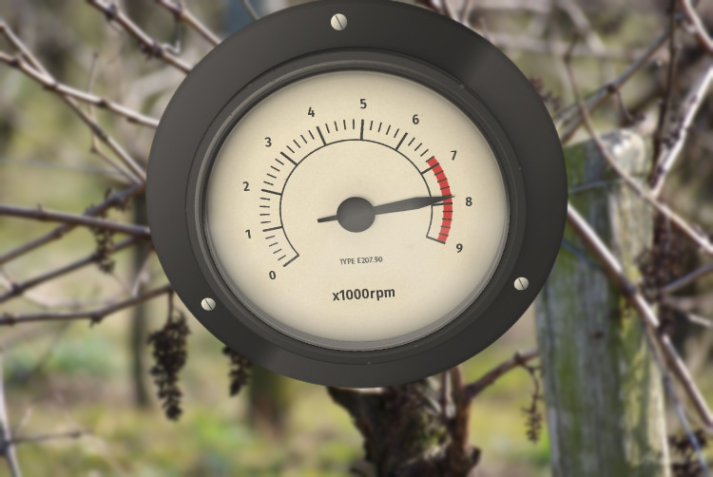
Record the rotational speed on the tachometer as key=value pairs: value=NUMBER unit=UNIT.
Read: value=7800 unit=rpm
